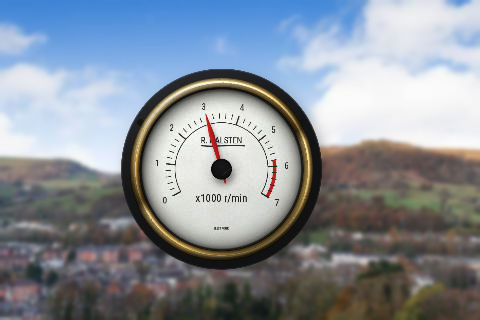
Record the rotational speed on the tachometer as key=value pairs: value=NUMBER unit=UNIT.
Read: value=3000 unit=rpm
